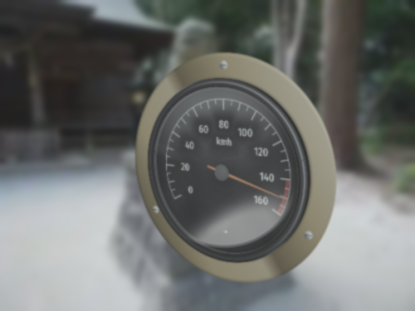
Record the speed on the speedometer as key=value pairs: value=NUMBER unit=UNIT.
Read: value=150 unit=km/h
